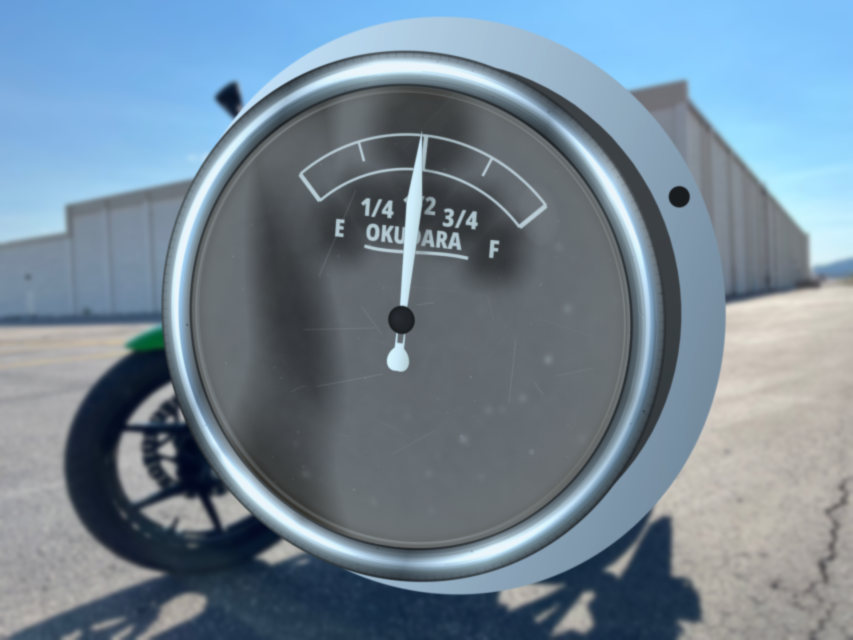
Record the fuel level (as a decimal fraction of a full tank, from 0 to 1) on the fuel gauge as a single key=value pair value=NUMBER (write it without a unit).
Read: value=0.5
